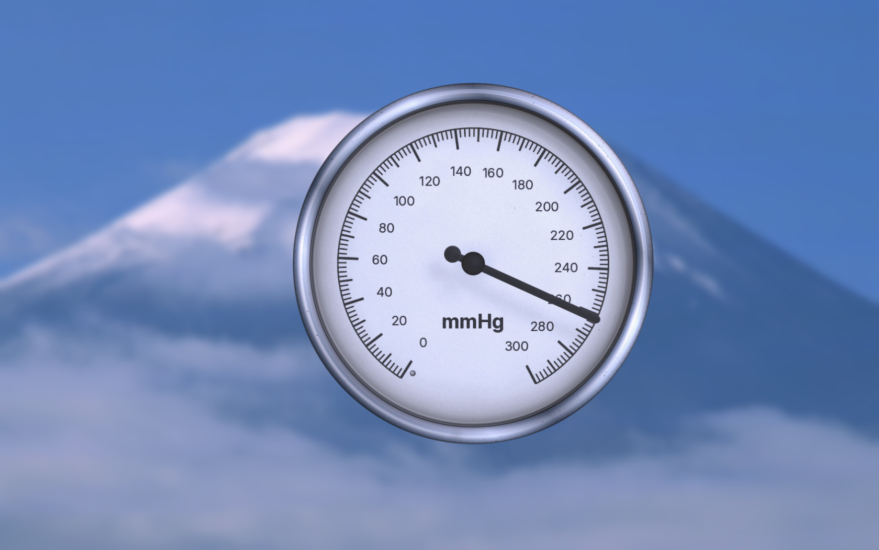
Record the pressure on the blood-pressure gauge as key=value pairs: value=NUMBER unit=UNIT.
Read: value=262 unit=mmHg
